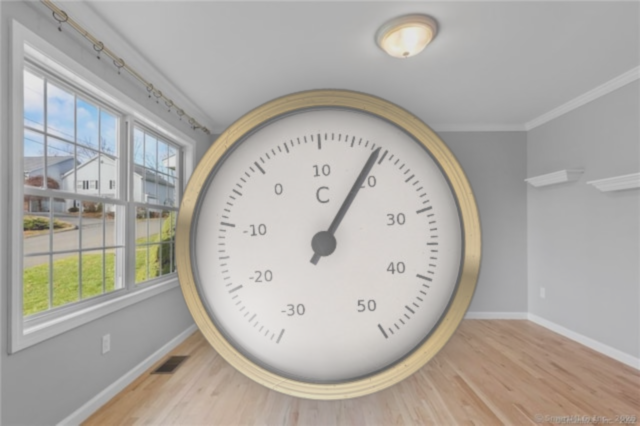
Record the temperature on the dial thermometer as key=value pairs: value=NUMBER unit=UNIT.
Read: value=19 unit=°C
